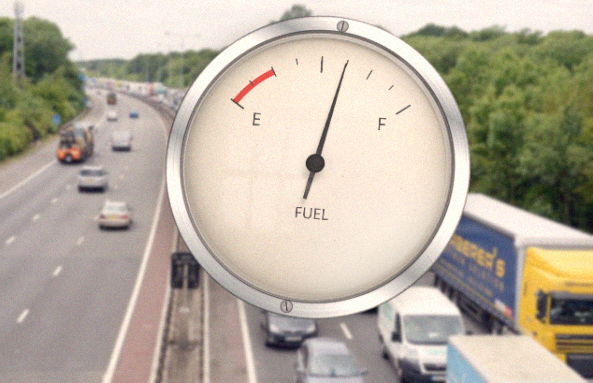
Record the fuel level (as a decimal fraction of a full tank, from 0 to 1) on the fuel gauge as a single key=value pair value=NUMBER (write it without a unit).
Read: value=0.625
